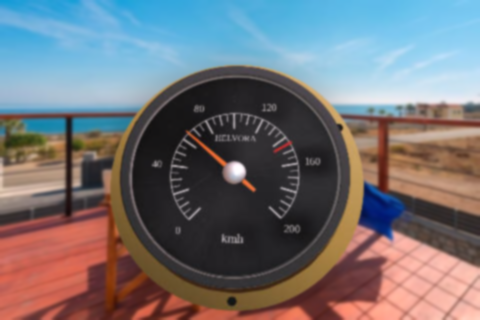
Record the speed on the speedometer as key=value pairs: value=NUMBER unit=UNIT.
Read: value=65 unit=km/h
